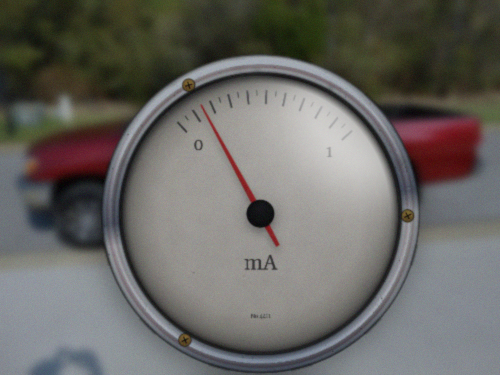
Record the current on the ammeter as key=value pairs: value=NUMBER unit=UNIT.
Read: value=0.15 unit=mA
